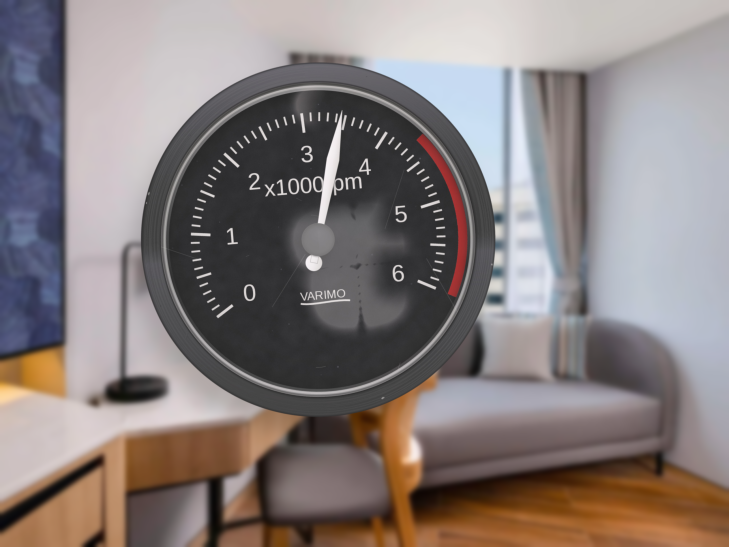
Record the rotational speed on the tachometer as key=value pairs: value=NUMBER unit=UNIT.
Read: value=3450 unit=rpm
